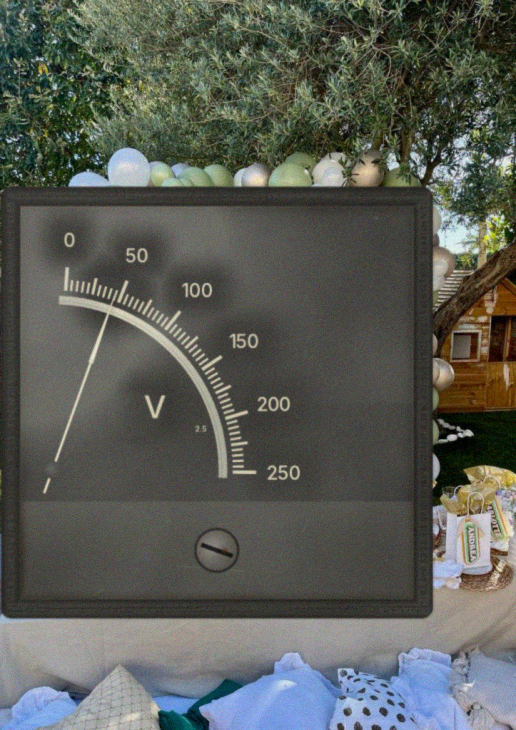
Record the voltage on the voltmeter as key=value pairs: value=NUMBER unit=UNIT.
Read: value=45 unit=V
